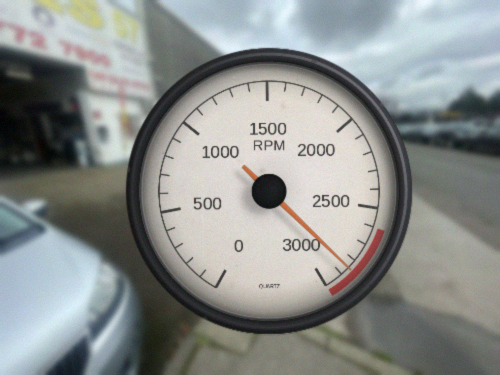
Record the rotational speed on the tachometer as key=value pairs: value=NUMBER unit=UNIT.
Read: value=2850 unit=rpm
